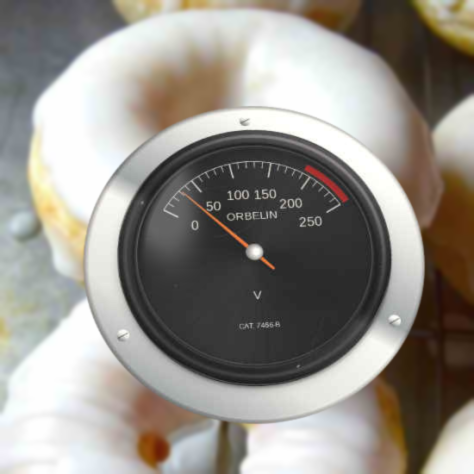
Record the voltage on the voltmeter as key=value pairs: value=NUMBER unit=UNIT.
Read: value=30 unit=V
